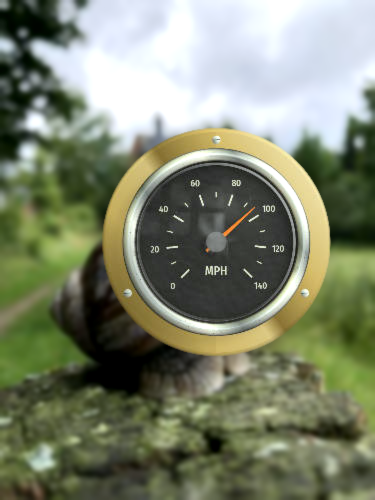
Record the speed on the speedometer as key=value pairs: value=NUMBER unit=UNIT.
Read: value=95 unit=mph
